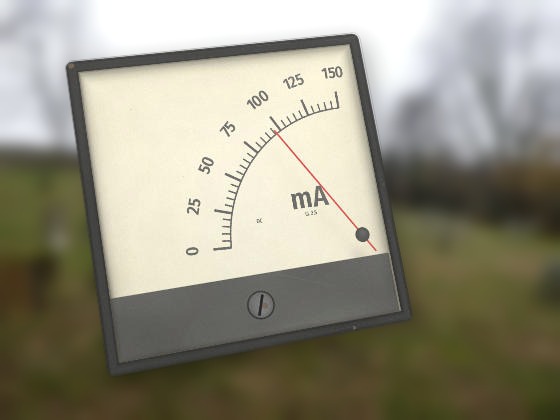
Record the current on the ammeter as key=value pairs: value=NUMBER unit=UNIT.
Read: value=95 unit=mA
